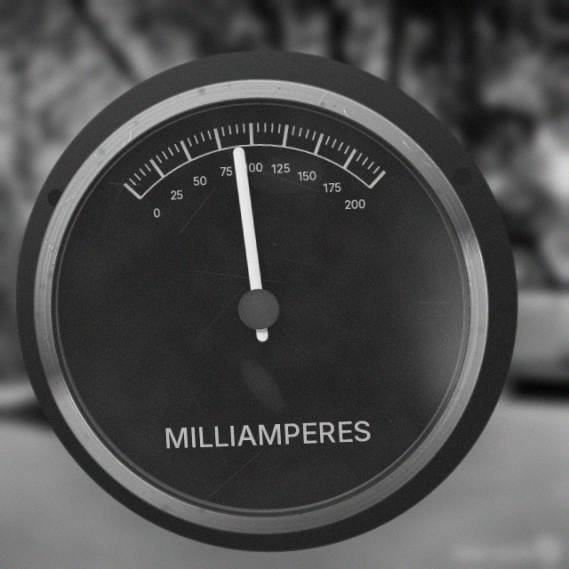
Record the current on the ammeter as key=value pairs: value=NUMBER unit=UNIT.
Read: value=90 unit=mA
